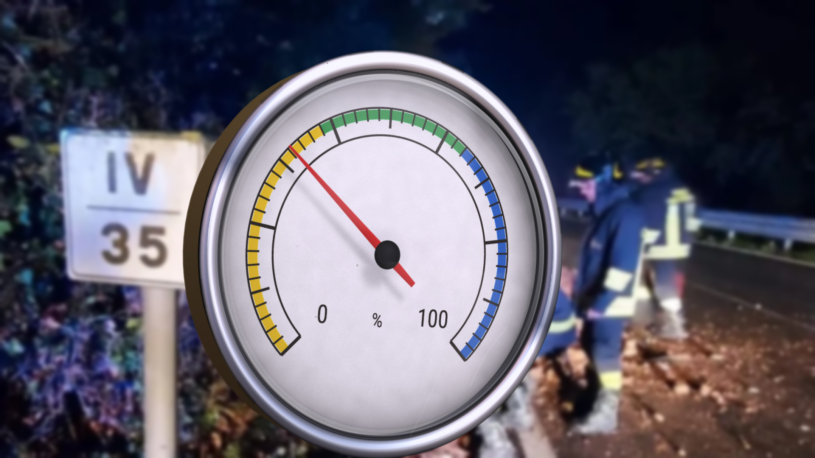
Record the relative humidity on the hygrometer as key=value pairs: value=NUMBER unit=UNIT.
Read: value=32 unit=%
